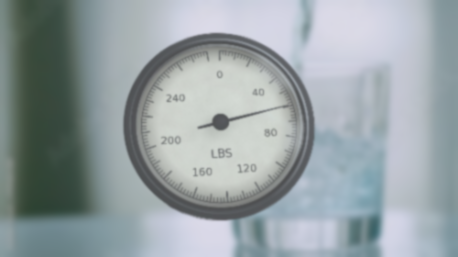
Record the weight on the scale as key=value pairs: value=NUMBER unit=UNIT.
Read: value=60 unit=lb
